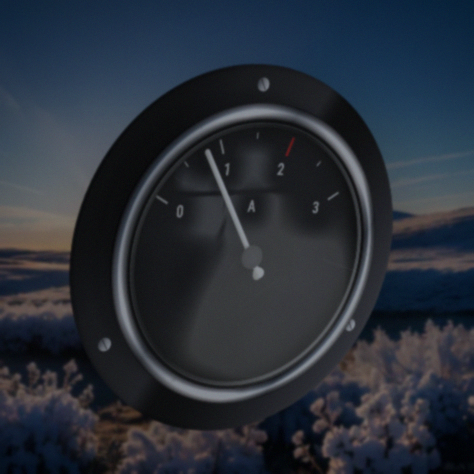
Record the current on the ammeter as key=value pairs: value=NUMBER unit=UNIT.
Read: value=0.75 unit=A
